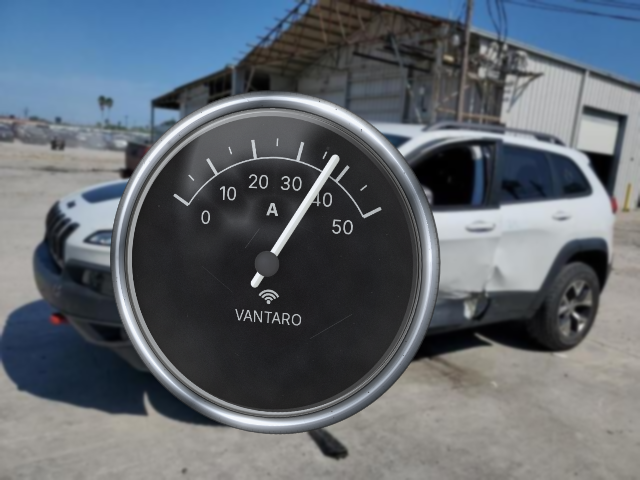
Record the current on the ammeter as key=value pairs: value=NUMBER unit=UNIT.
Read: value=37.5 unit=A
